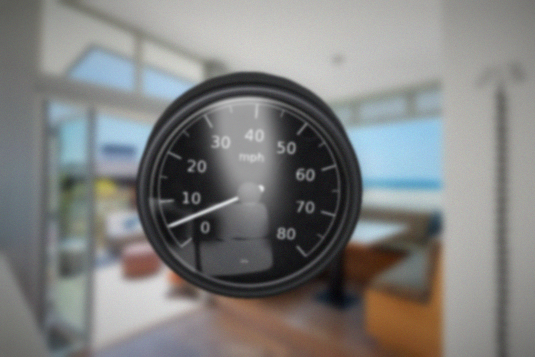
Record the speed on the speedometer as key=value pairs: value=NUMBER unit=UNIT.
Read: value=5 unit=mph
